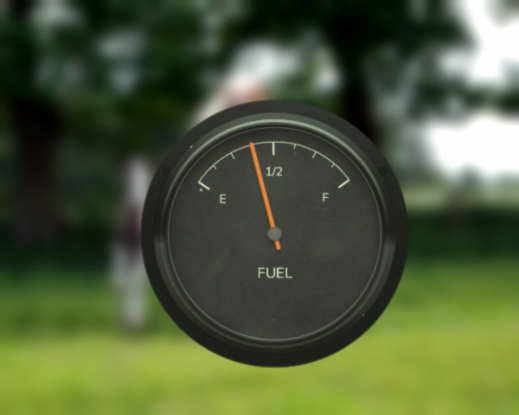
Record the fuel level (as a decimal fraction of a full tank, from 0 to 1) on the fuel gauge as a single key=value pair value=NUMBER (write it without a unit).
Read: value=0.375
